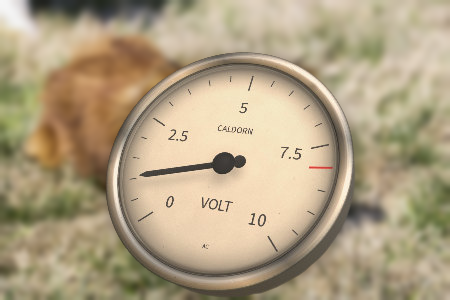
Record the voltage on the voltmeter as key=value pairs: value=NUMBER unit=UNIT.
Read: value=1 unit=V
